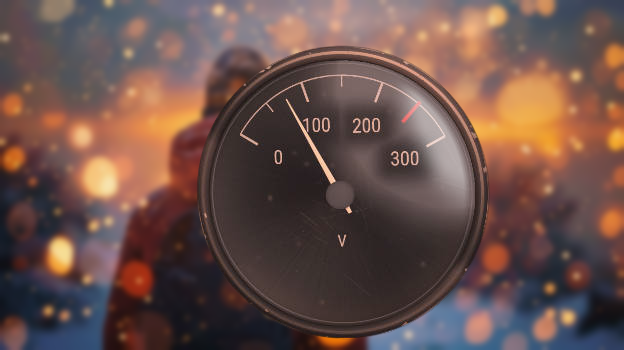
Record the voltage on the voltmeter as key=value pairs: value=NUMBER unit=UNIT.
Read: value=75 unit=V
